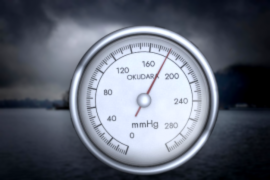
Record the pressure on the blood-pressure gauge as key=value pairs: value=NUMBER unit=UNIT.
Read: value=180 unit=mmHg
